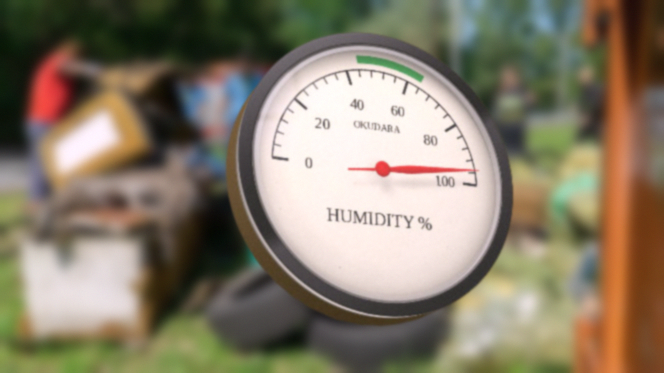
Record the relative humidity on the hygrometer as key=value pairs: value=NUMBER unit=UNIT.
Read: value=96 unit=%
